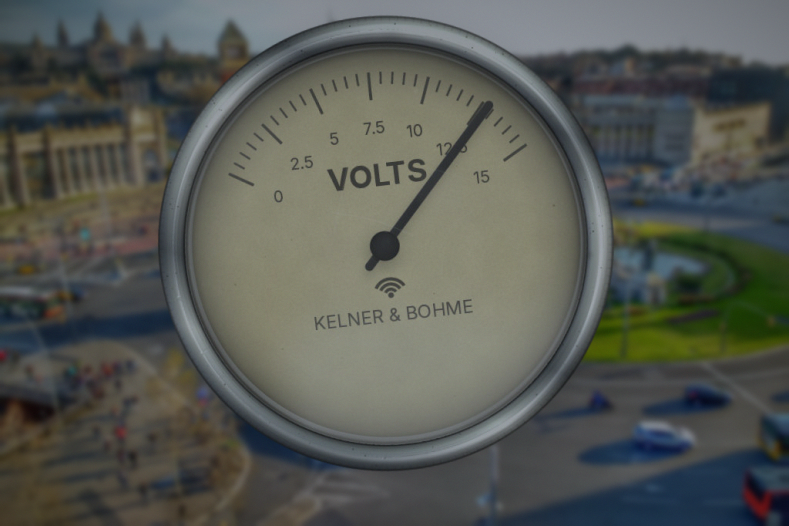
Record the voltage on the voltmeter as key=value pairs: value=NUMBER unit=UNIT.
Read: value=12.75 unit=V
